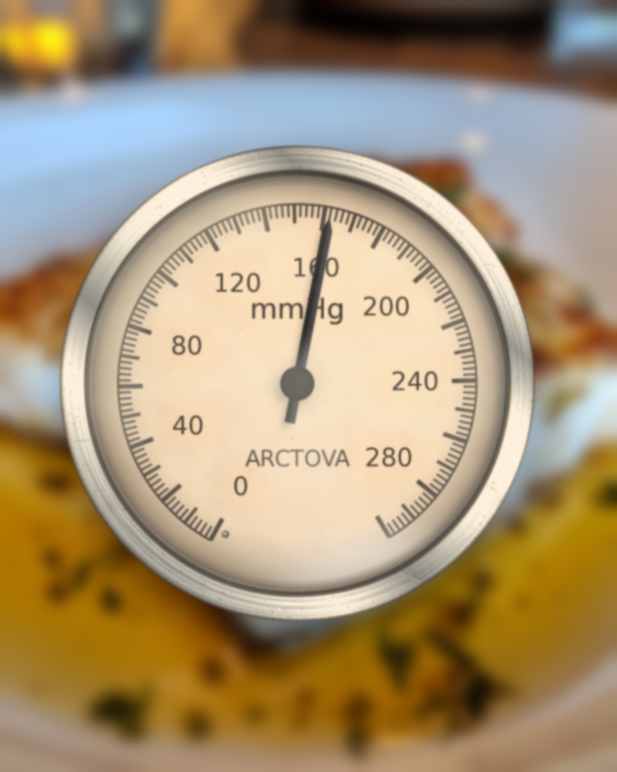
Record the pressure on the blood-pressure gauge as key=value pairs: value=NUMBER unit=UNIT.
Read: value=162 unit=mmHg
